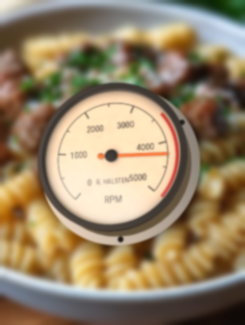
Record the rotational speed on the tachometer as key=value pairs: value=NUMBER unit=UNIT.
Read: value=4250 unit=rpm
